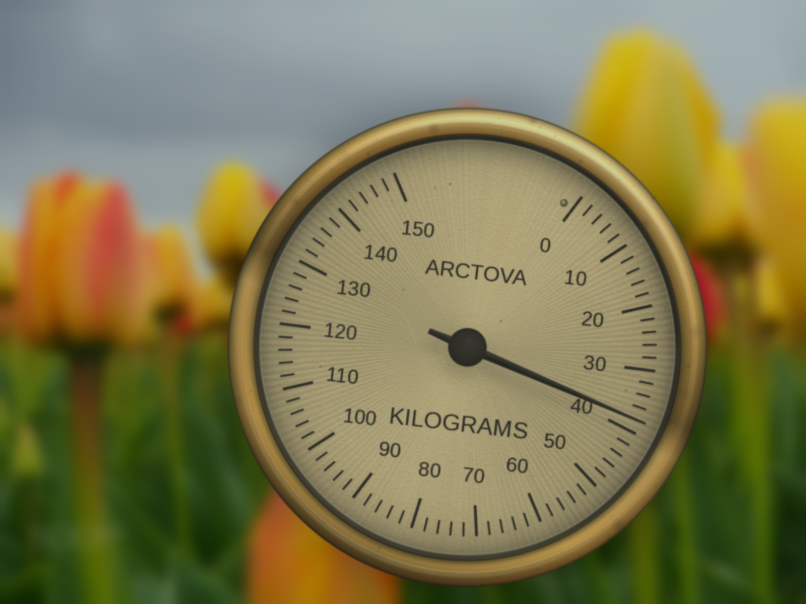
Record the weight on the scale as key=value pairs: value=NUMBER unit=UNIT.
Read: value=38 unit=kg
